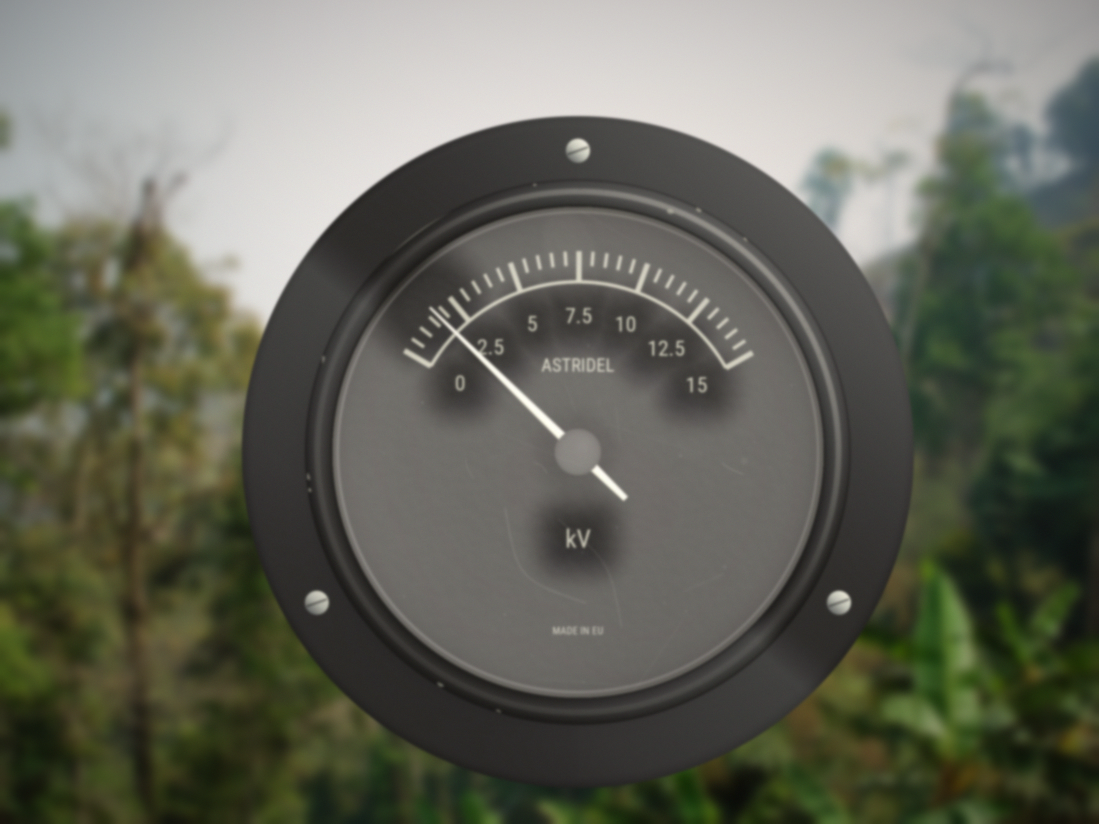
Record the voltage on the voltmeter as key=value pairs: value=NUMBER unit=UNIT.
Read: value=1.75 unit=kV
